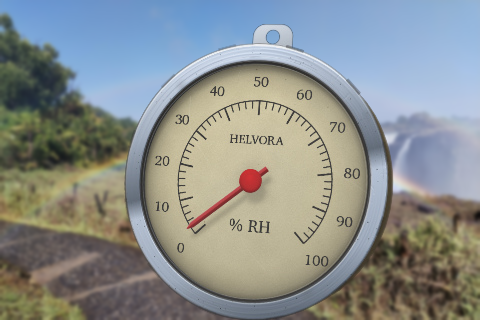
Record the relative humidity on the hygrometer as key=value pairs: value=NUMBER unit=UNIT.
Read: value=2 unit=%
